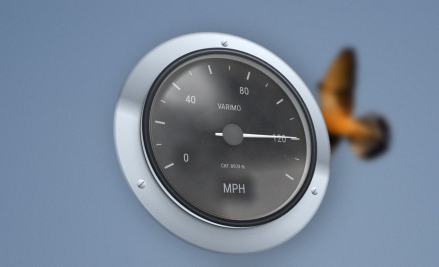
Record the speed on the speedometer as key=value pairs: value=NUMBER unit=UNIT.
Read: value=120 unit=mph
